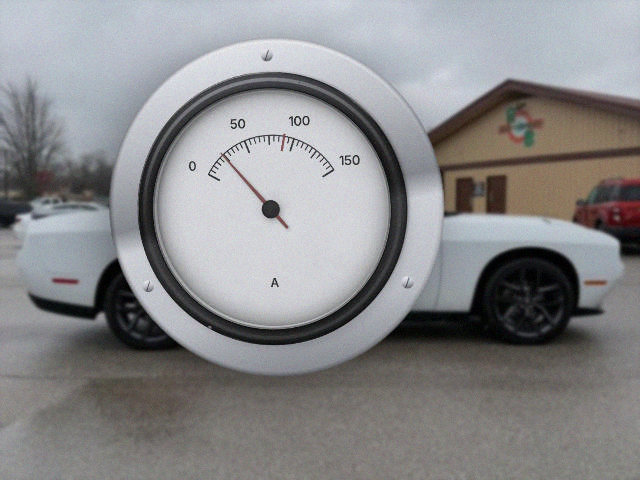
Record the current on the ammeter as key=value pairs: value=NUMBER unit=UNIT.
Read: value=25 unit=A
